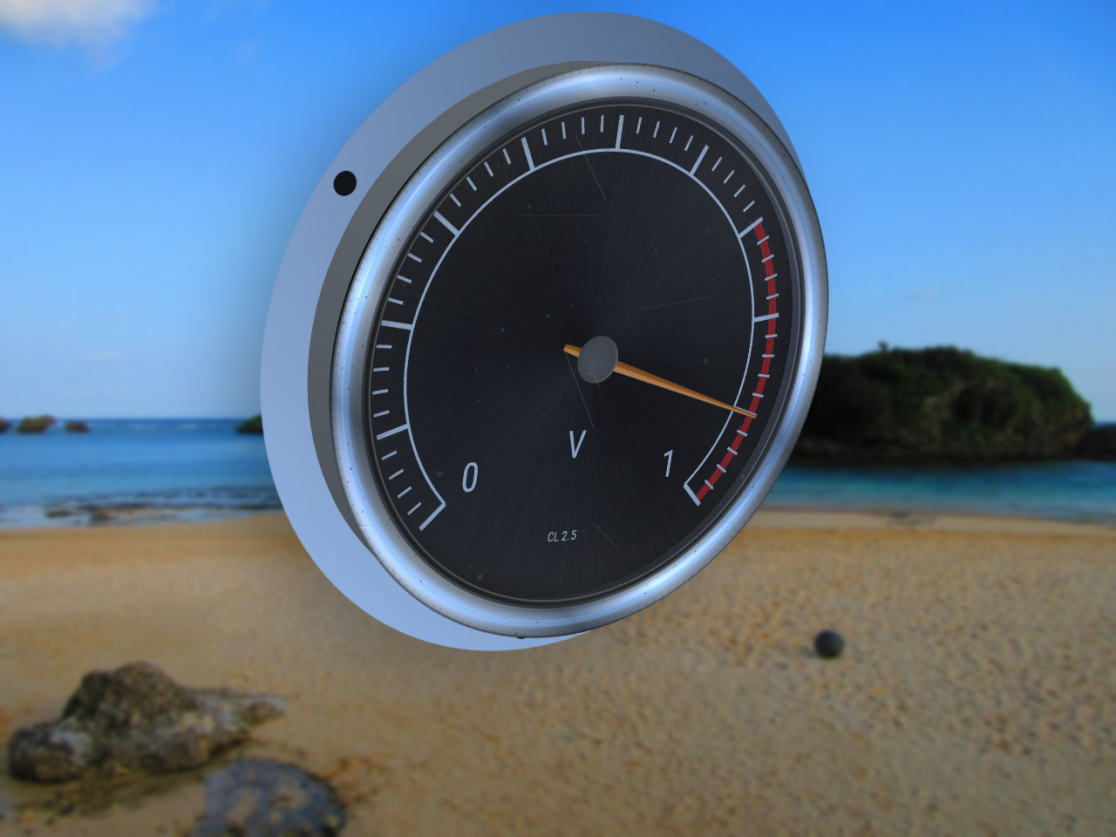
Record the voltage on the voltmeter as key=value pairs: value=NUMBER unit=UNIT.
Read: value=0.9 unit=V
